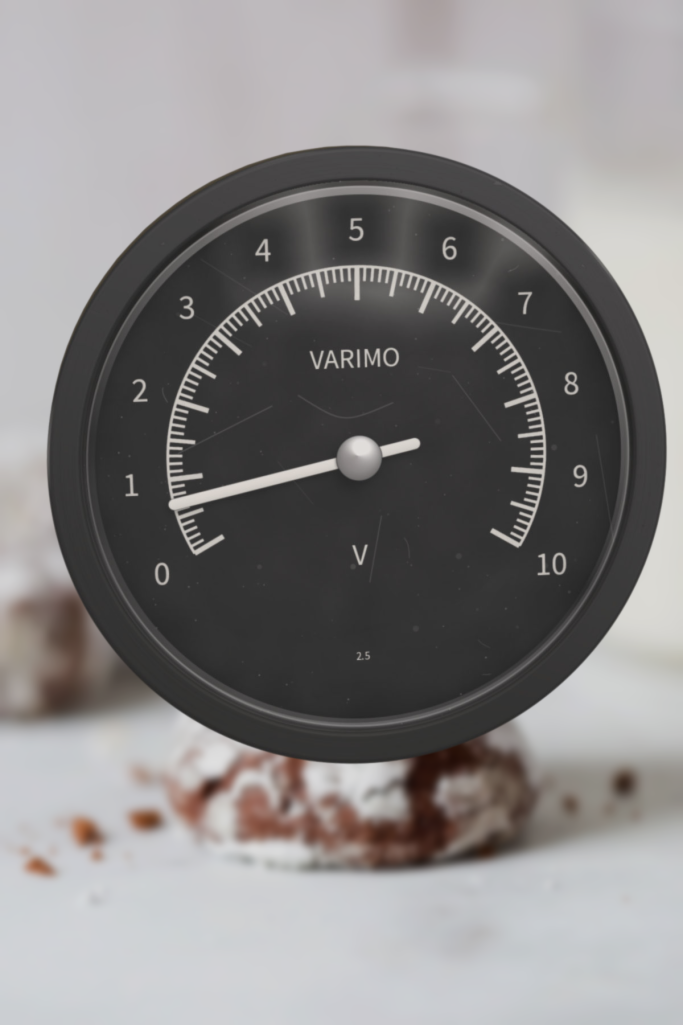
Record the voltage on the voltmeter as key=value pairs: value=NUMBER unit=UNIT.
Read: value=0.7 unit=V
